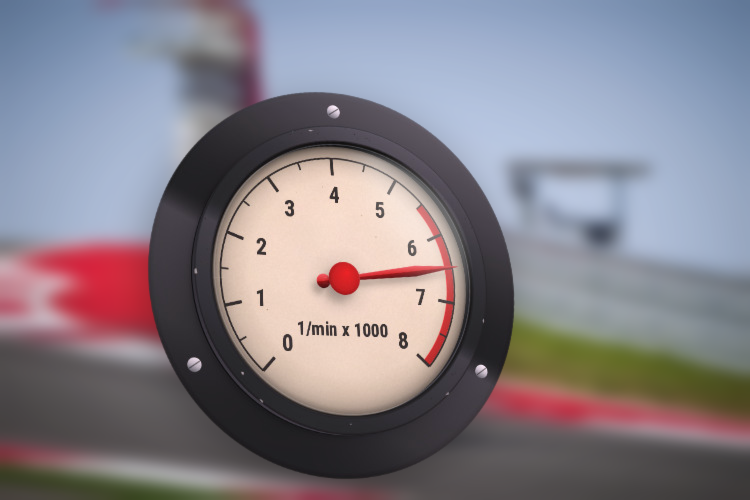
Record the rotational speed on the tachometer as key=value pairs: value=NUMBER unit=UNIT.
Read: value=6500 unit=rpm
